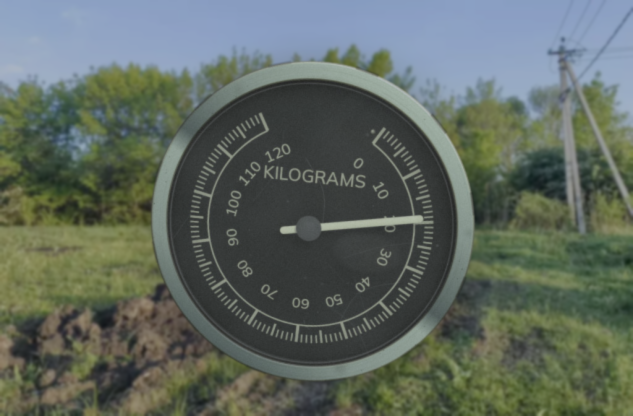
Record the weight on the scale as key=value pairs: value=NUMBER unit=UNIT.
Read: value=19 unit=kg
